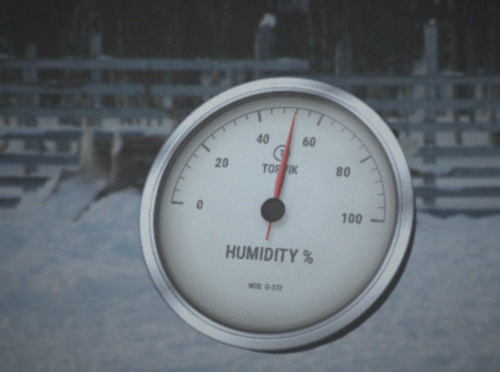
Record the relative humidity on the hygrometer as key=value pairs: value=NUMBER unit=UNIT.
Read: value=52 unit=%
